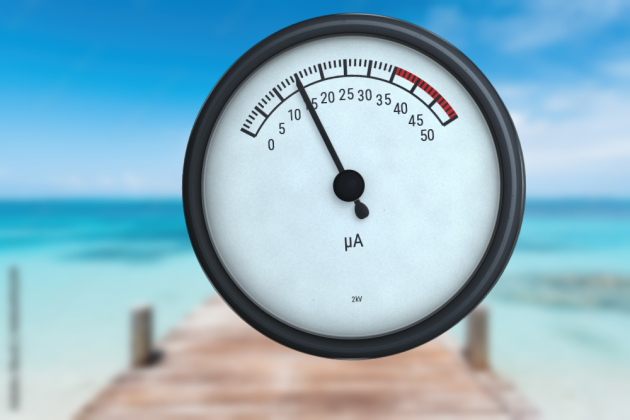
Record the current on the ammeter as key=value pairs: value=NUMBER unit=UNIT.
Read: value=15 unit=µA
